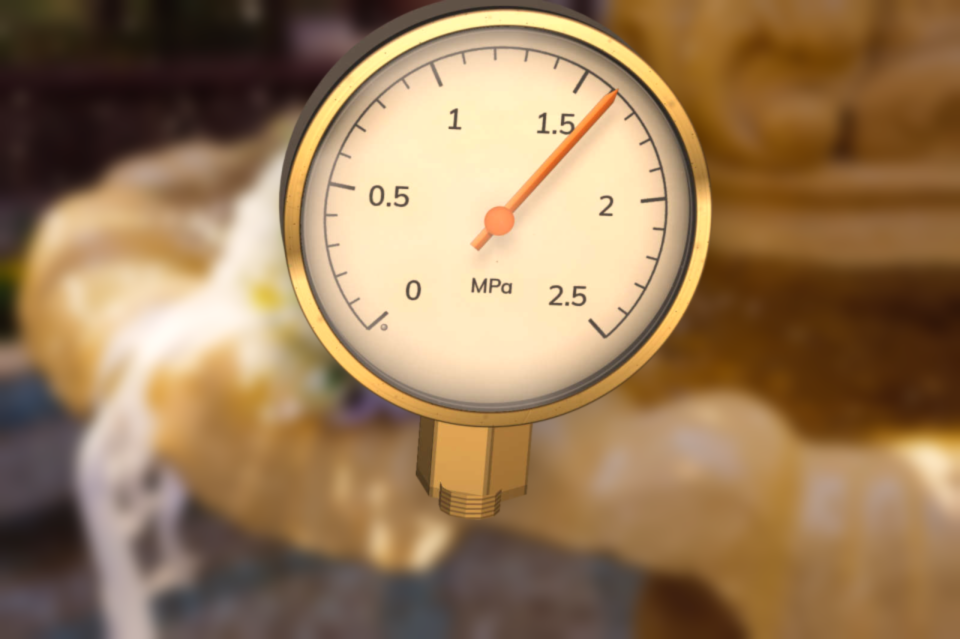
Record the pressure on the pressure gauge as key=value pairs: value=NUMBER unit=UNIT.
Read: value=1.6 unit=MPa
